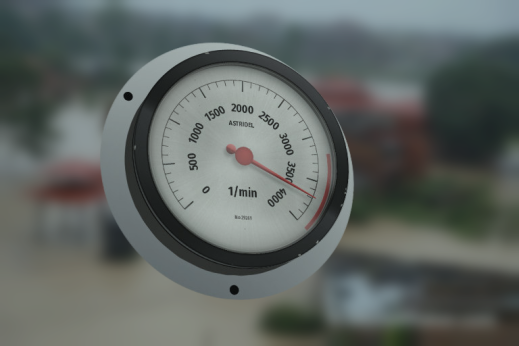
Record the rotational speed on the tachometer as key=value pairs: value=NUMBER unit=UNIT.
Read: value=3700 unit=rpm
